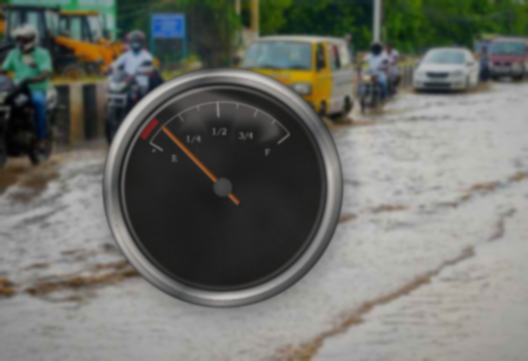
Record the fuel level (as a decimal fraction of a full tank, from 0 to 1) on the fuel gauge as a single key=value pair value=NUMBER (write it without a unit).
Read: value=0.125
